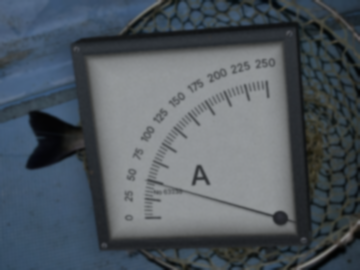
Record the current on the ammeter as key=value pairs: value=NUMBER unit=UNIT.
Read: value=50 unit=A
